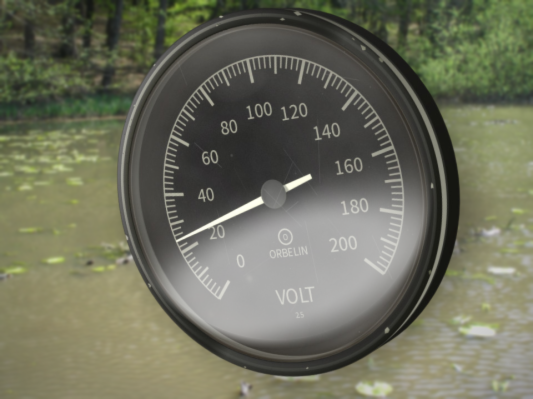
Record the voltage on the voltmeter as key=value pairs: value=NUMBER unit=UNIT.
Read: value=24 unit=V
